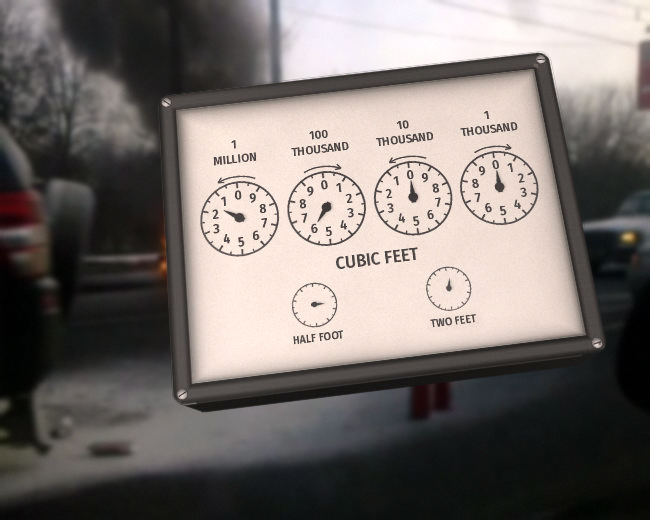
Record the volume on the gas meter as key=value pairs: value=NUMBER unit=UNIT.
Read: value=160000 unit=ft³
